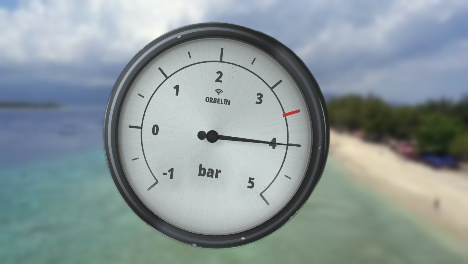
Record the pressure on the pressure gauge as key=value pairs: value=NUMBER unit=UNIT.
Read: value=4 unit=bar
